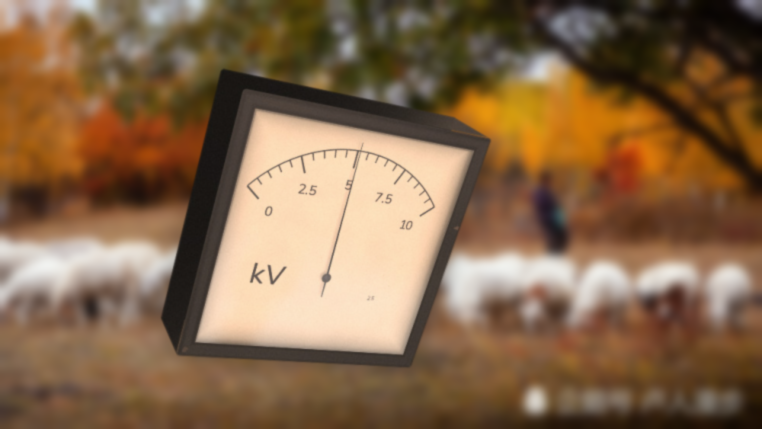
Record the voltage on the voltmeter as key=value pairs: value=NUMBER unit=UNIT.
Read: value=5 unit=kV
